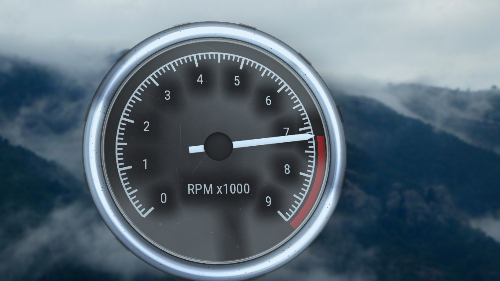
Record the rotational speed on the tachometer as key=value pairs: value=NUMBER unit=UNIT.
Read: value=7200 unit=rpm
